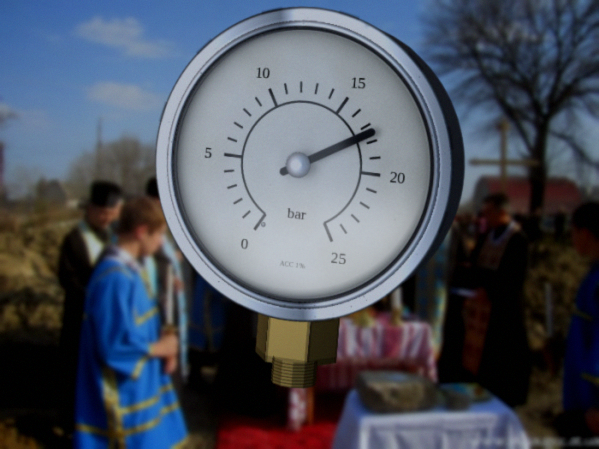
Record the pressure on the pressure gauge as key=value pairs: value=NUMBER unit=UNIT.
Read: value=17.5 unit=bar
